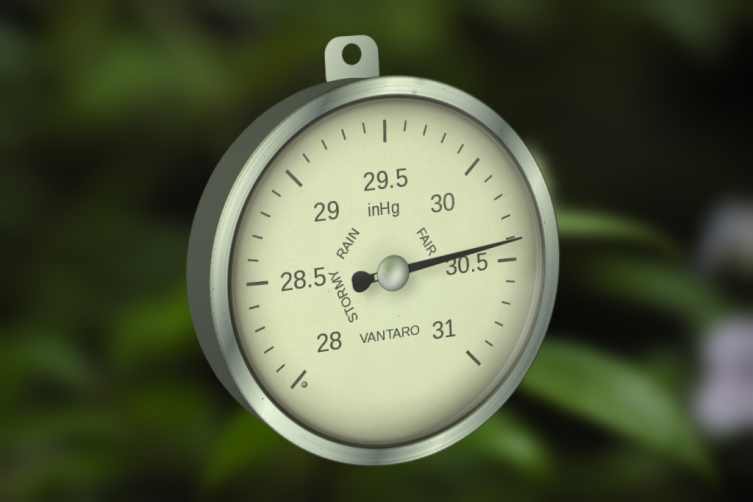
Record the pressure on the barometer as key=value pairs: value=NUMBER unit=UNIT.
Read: value=30.4 unit=inHg
